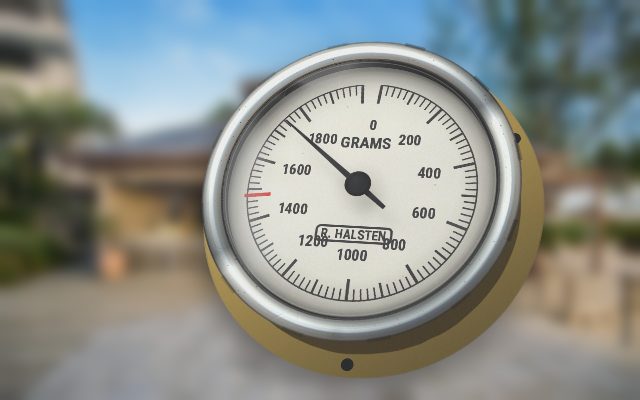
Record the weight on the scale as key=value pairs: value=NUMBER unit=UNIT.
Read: value=1740 unit=g
